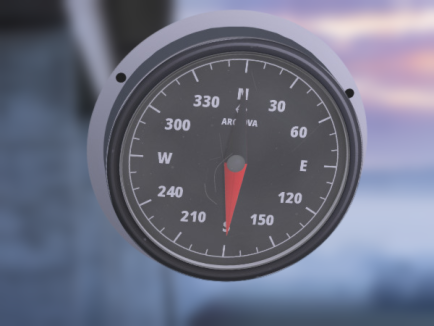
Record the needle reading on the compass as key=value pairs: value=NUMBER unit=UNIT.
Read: value=180 unit=°
